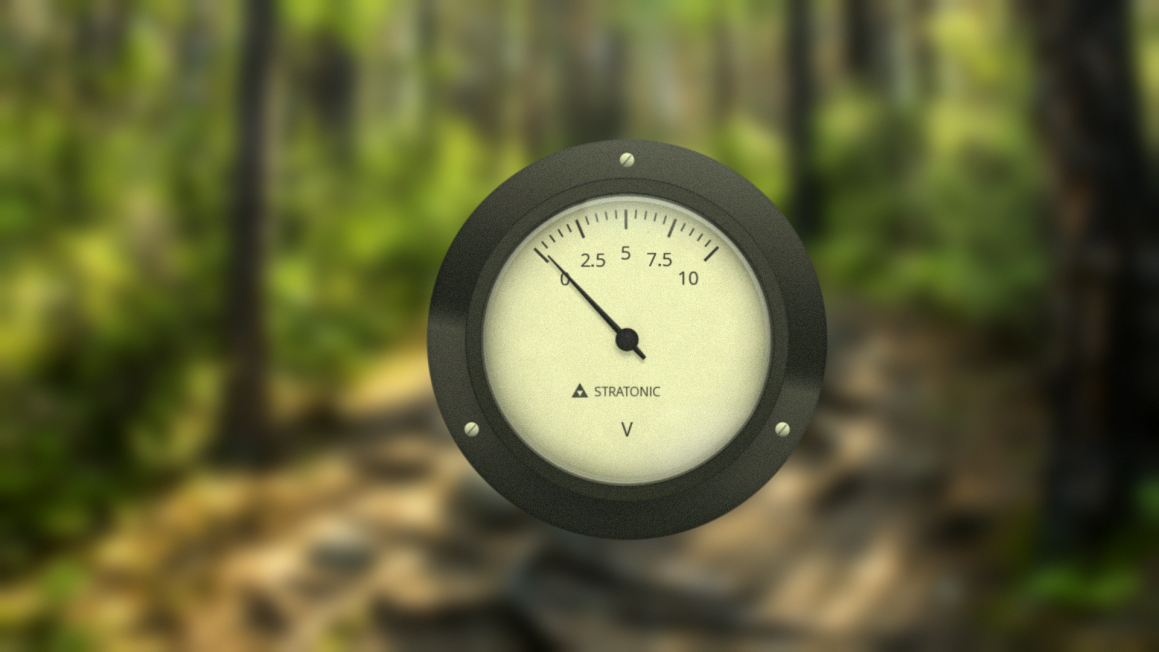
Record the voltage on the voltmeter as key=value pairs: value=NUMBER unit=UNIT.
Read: value=0.25 unit=V
